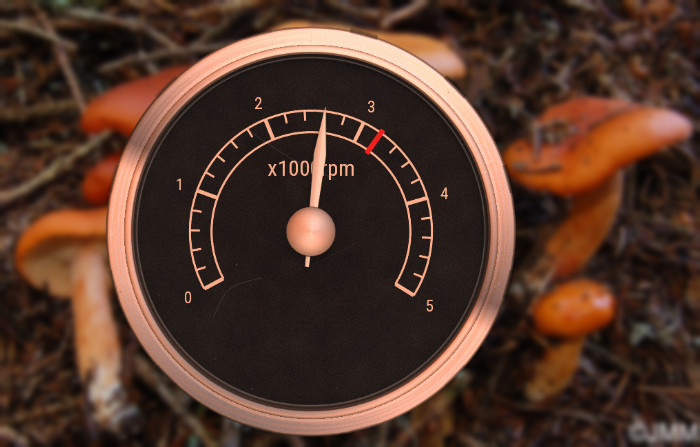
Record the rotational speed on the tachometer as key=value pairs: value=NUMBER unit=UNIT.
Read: value=2600 unit=rpm
